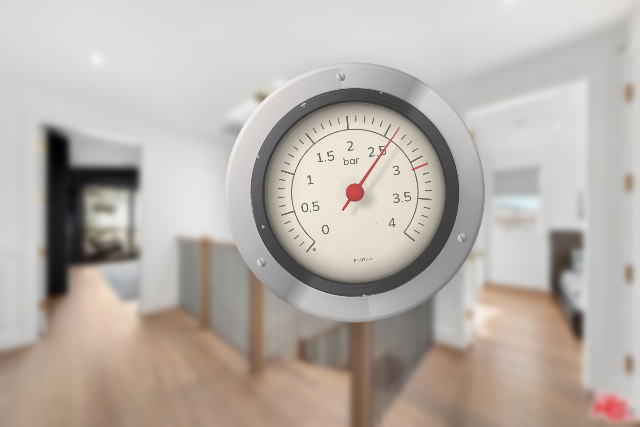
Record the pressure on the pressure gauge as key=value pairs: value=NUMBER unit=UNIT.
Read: value=2.6 unit=bar
